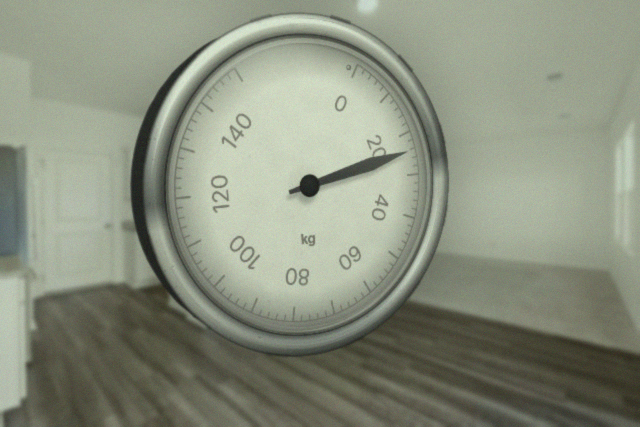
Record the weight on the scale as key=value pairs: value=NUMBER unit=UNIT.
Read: value=24 unit=kg
